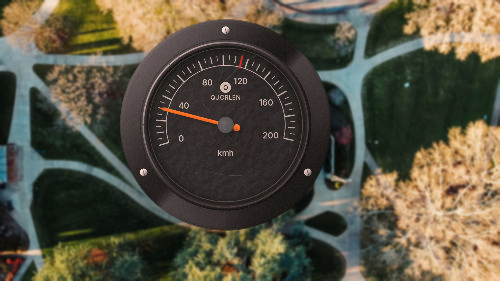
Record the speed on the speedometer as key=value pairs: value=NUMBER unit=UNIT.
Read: value=30 unit=km/h
